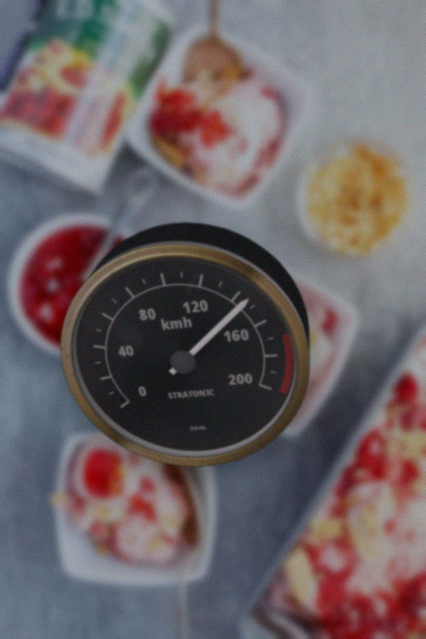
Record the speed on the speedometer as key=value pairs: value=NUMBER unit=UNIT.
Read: value=145 unit=km/h
